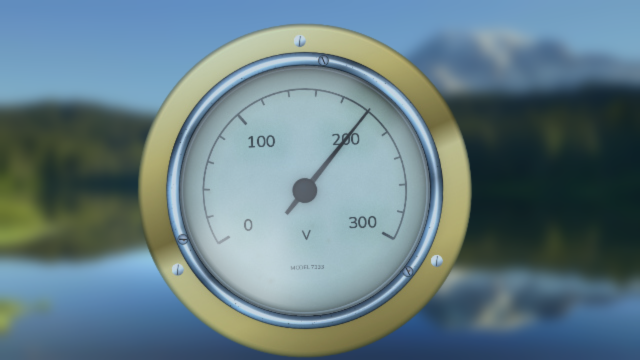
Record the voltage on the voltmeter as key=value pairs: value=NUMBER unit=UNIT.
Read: value=200 unit=V
